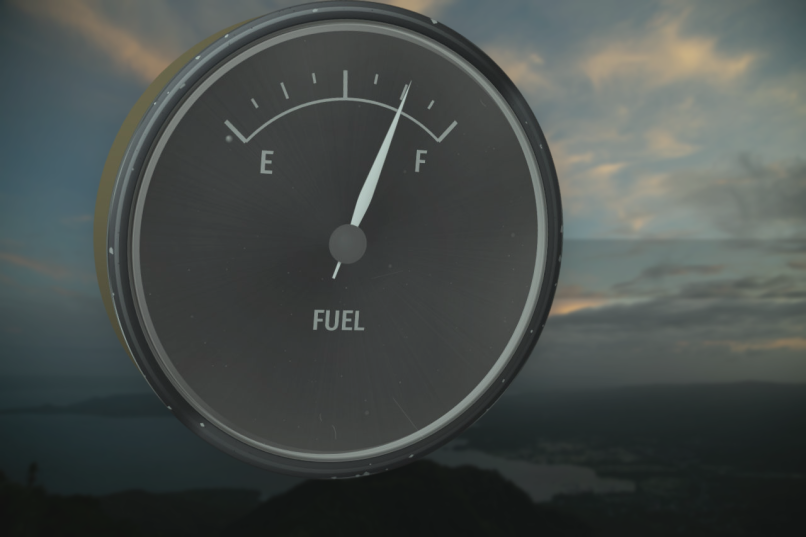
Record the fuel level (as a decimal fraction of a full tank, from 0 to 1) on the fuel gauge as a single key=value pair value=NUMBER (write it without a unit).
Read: value=0.75
